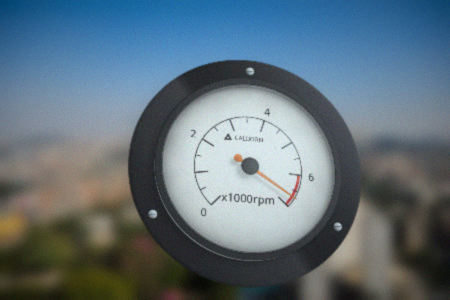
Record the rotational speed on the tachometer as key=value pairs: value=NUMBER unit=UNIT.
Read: value=6750 unit=rpm
